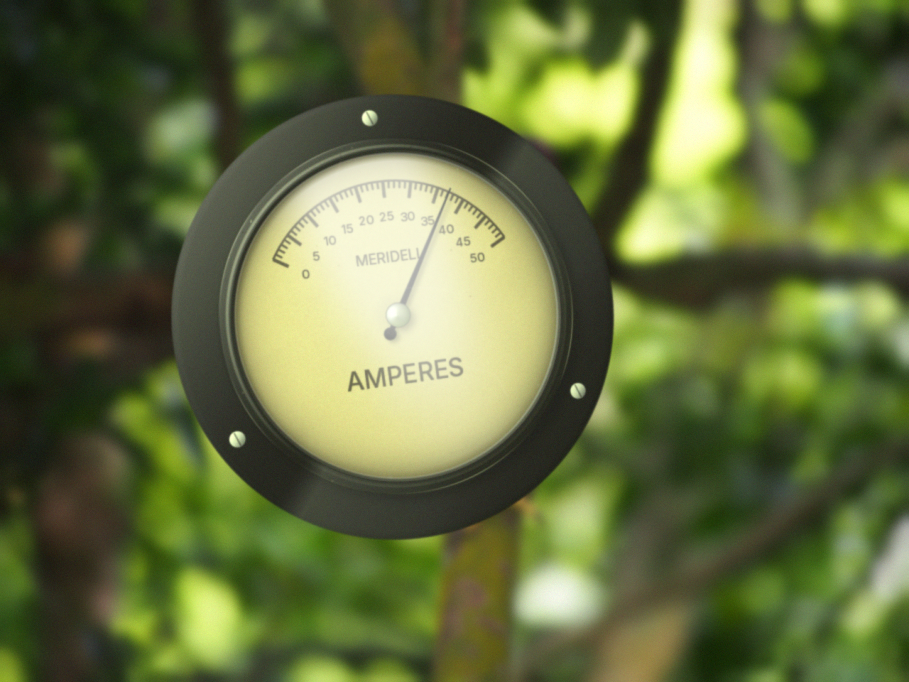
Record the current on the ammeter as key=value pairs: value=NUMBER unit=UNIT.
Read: value=37 unit=A
